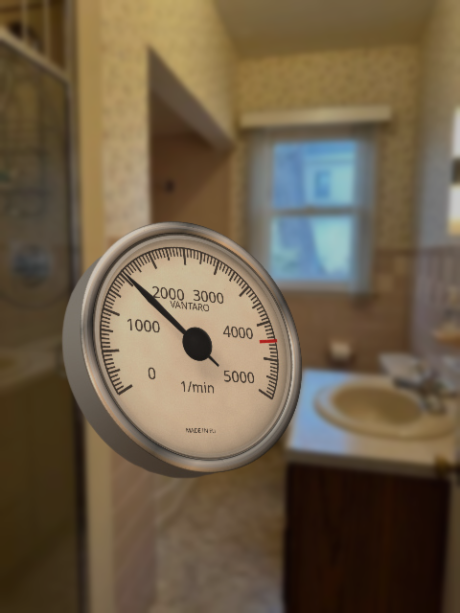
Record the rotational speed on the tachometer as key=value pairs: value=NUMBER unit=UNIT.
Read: value=1500 unit=rpm
